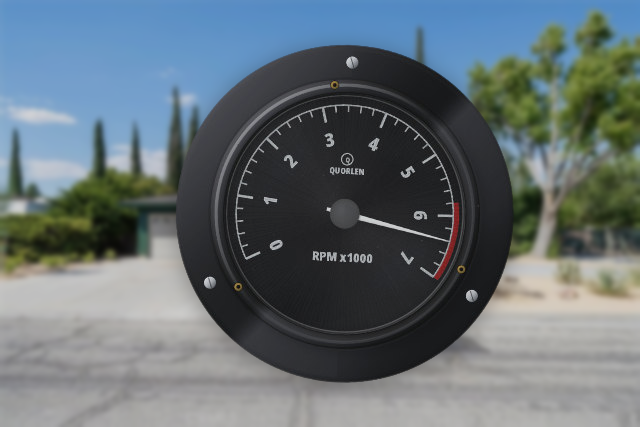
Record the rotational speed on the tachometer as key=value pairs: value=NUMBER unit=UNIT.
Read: value=6400 unit=rpm
